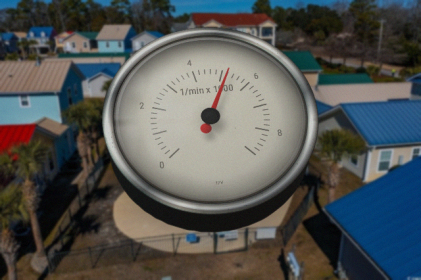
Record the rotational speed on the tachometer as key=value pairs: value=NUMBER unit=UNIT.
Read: value=5200 unit=rpm
